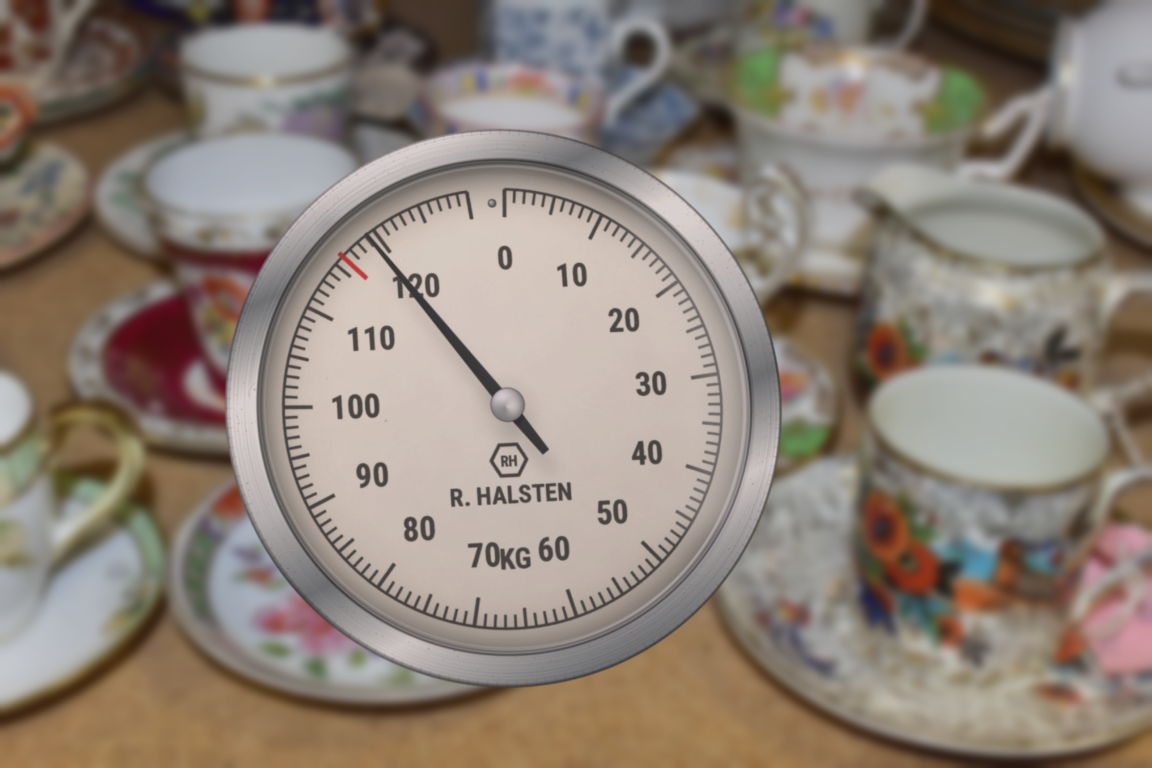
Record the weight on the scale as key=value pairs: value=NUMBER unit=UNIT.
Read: value=119 unit=kg
